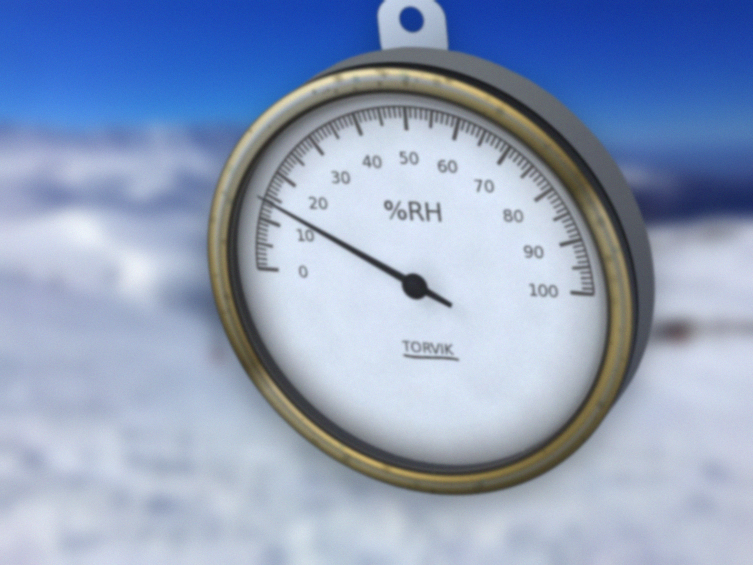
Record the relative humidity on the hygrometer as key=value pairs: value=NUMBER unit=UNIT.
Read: value=15 unit=%
